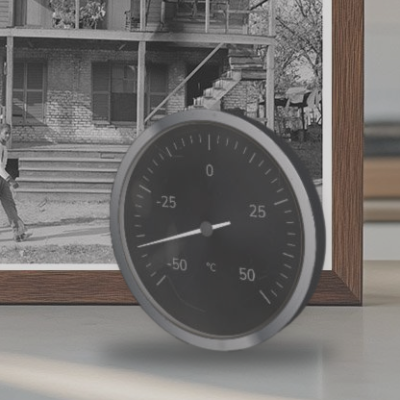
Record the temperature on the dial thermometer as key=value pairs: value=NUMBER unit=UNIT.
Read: value=-40 unit=°C
